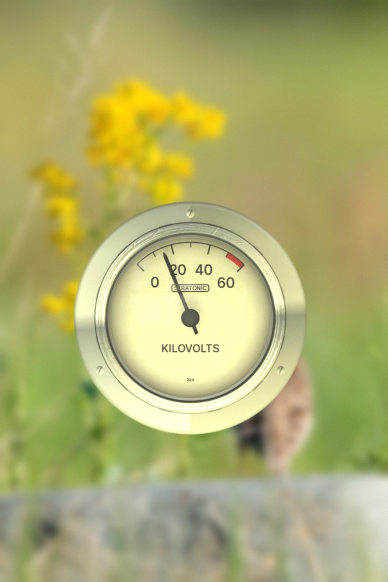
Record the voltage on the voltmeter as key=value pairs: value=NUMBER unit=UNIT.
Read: value=15 unit=kV
